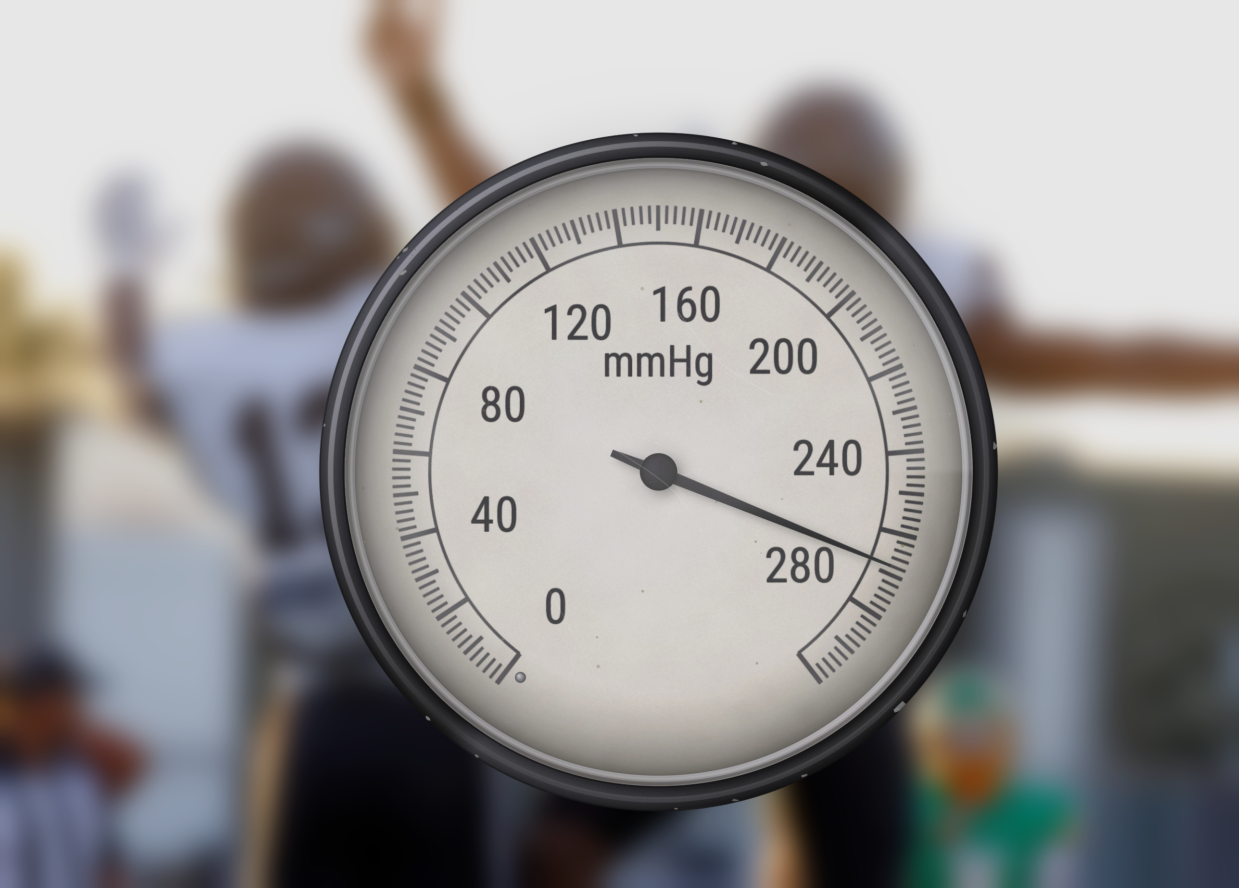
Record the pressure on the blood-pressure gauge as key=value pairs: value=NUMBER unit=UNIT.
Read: value=268 unit=mmHg
